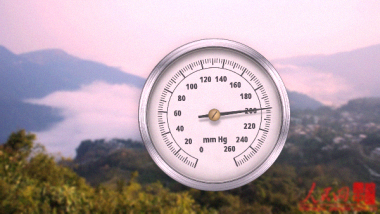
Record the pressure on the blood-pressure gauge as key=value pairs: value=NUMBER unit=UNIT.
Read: value=200 unit=mmHg
